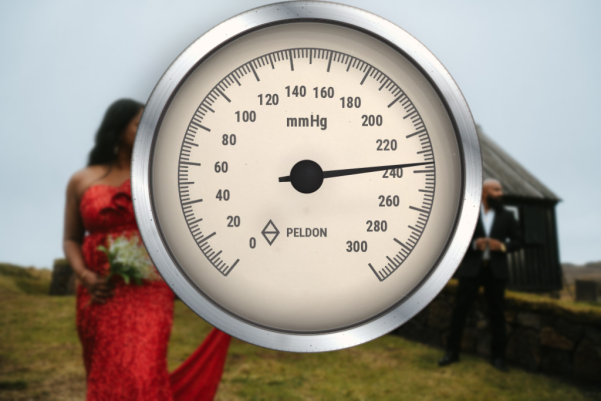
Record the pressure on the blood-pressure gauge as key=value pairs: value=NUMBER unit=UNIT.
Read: value=236 unit=mmHg
